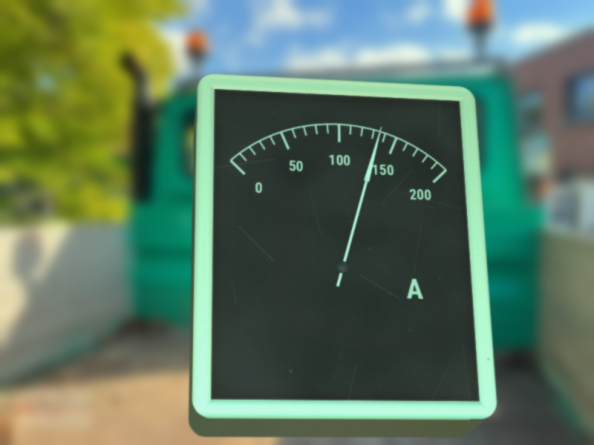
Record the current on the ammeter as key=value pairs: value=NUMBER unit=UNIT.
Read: value=135 unit=A
